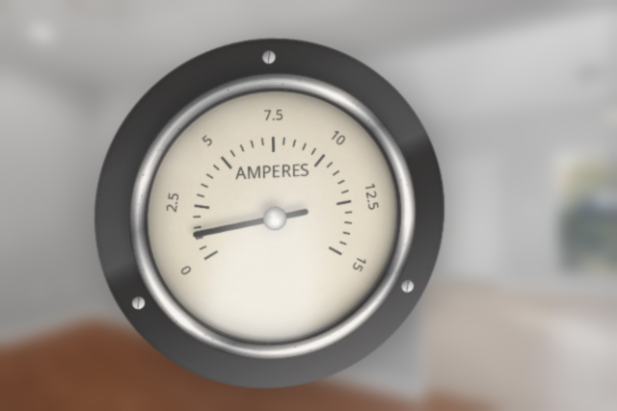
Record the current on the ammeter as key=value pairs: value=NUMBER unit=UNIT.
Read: value=1.25 unit=A
